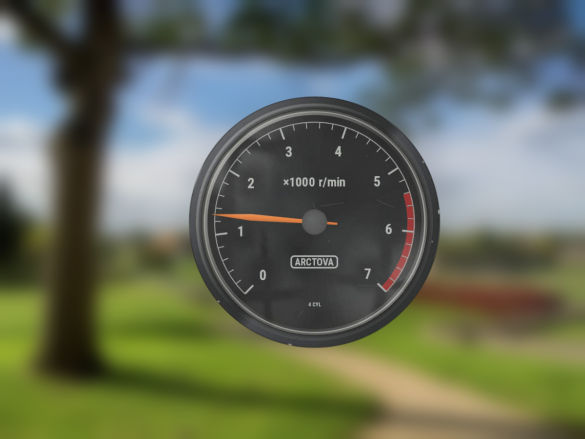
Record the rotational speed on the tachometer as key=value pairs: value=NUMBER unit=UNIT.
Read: value=1300 unit=rpm
